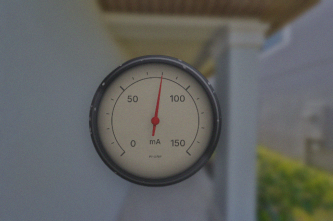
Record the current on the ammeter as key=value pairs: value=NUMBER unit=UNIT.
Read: value=80 unit=mA
